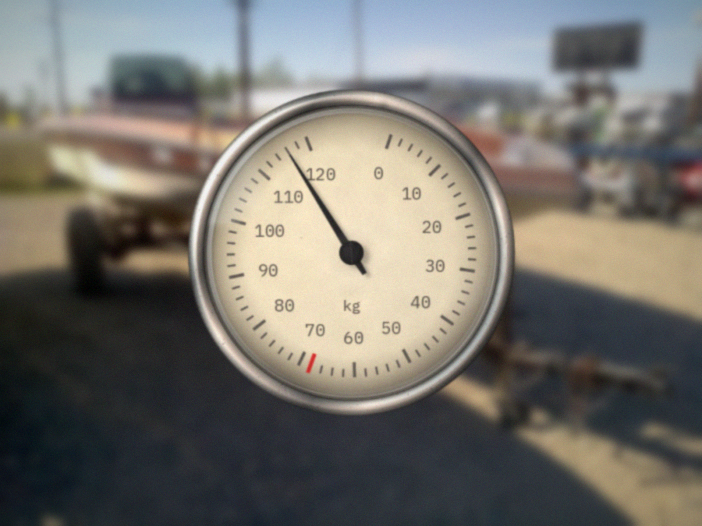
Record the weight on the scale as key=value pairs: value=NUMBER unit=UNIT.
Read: value=116 unit=kg
